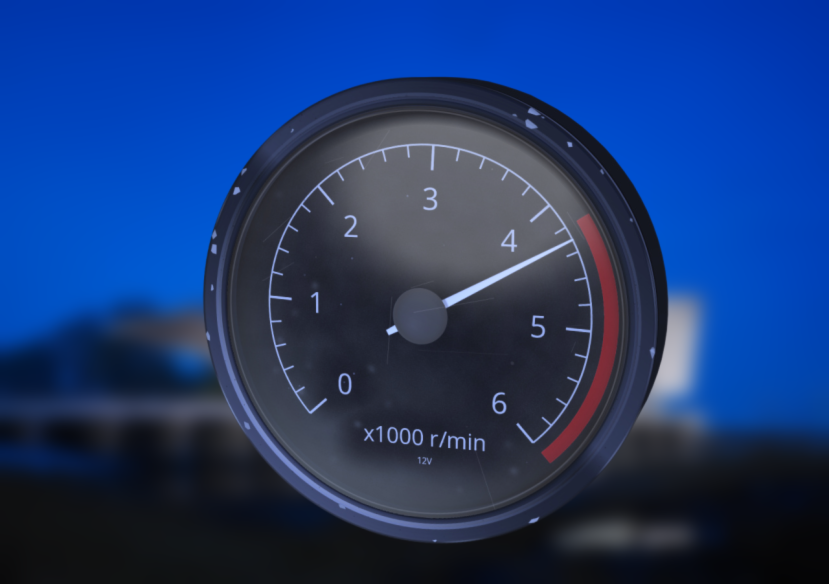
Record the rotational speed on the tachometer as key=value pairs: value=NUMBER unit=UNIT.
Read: value=4300 unit=rpm
